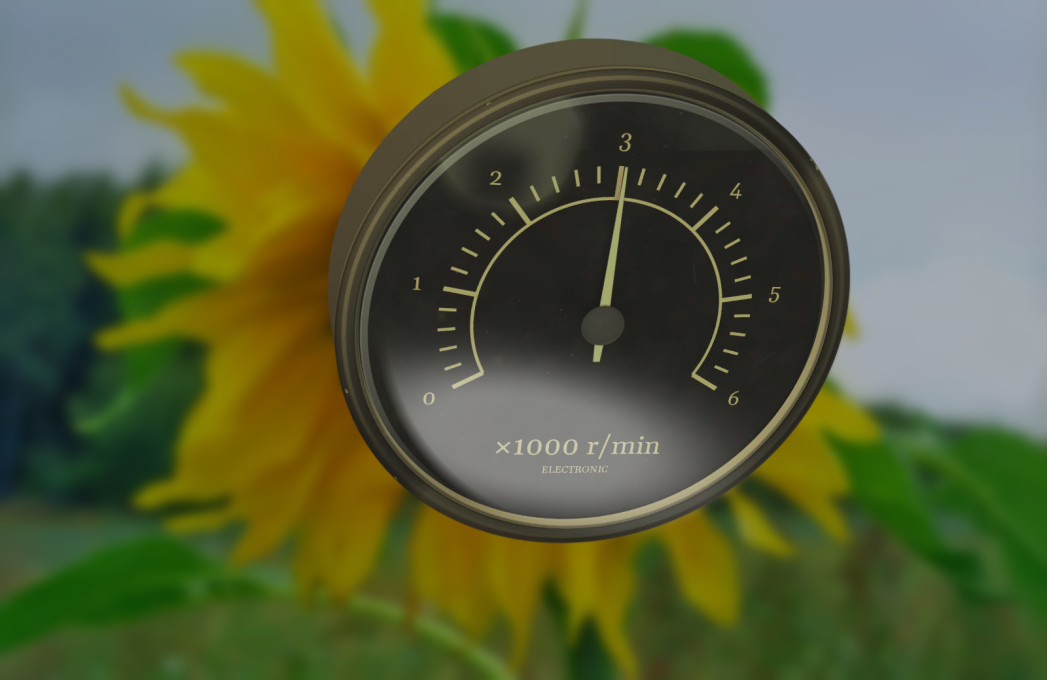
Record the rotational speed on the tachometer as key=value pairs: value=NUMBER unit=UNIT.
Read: value=3000 unit=rpm
